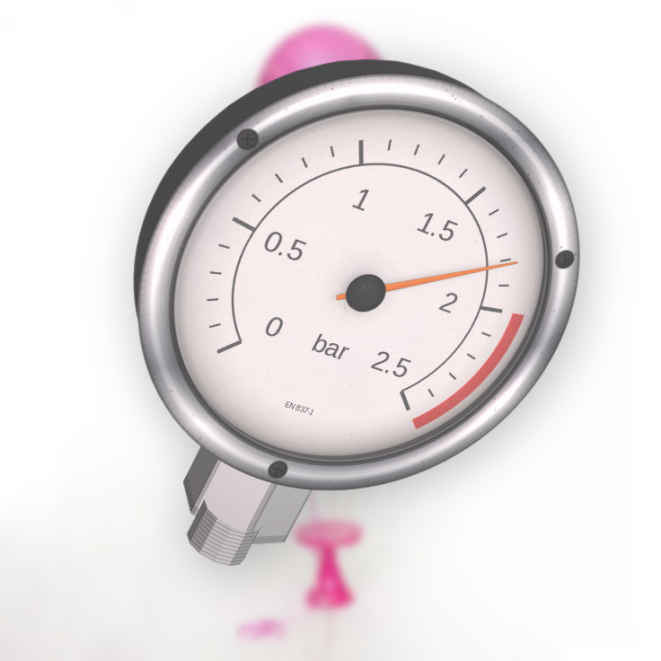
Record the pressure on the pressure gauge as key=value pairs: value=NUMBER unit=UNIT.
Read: value=1.8 unit=bar
